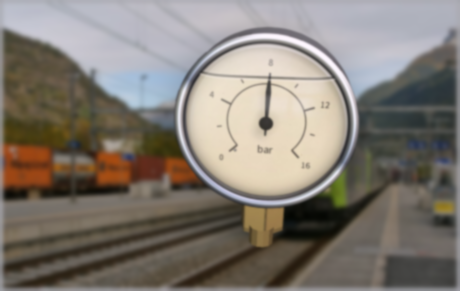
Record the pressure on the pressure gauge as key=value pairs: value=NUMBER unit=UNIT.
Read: value=8 unit=bar
